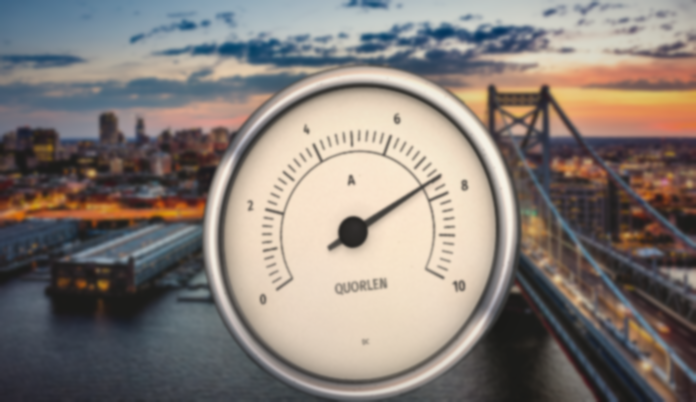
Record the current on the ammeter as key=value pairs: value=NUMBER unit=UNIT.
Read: value=7.6 unit=A
